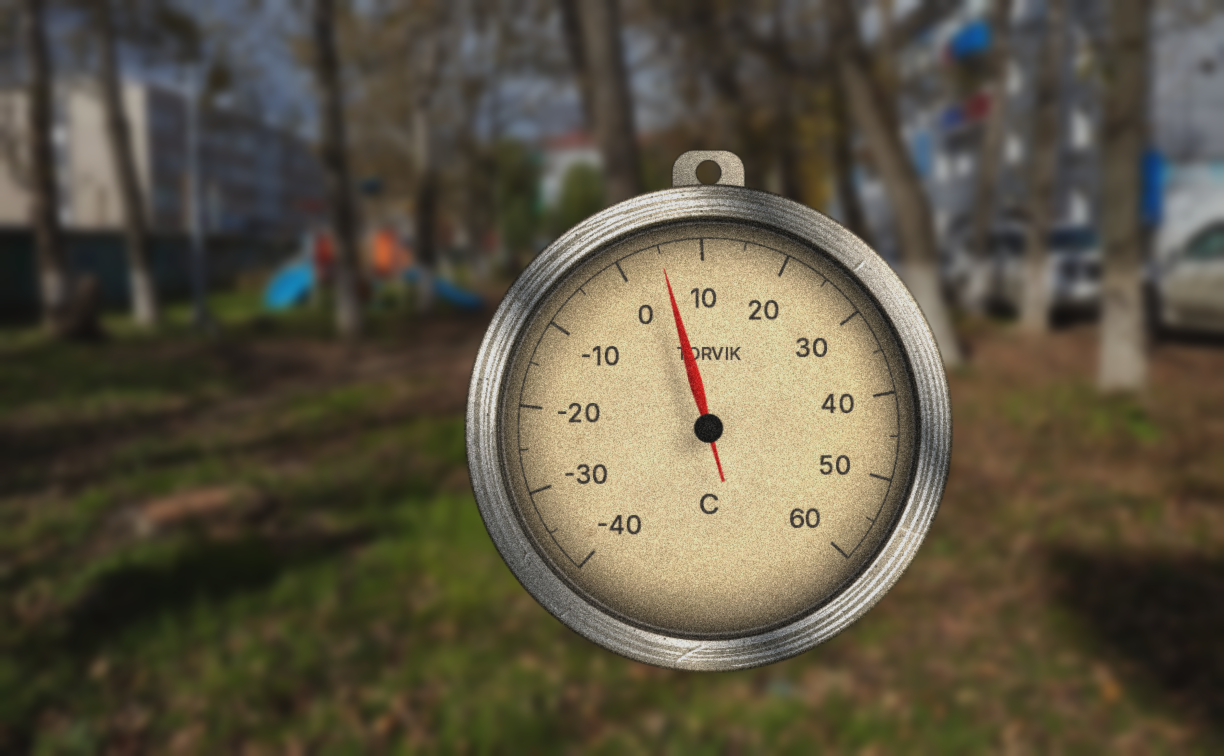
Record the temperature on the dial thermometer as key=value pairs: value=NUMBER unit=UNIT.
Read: value=5 unit=°C
